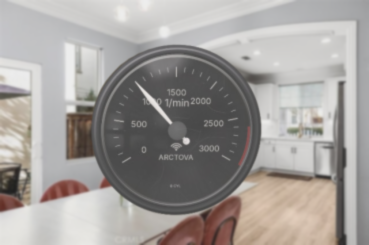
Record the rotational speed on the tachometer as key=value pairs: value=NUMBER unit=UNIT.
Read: value=1000 unit=rpm
